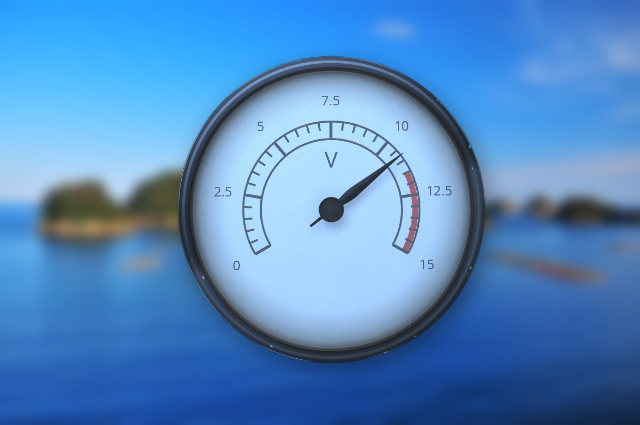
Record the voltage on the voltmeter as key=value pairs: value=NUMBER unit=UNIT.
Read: value=10.75 unit=V
